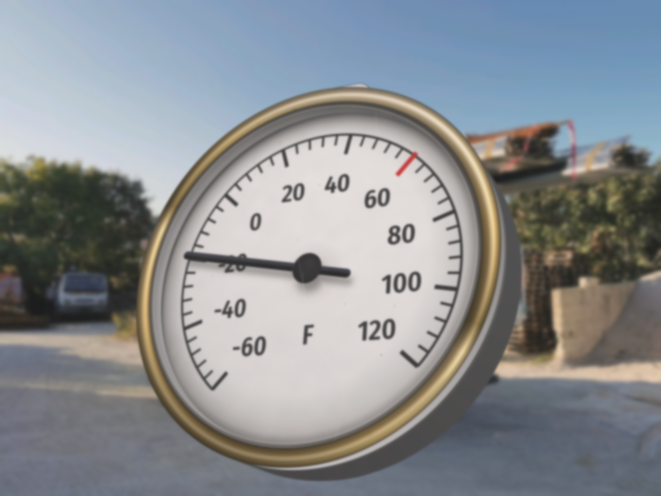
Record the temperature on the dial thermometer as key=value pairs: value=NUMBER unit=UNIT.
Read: value=-20 unit=°F
